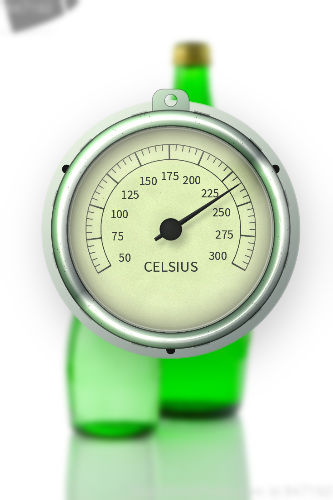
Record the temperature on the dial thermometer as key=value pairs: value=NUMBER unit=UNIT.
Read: value=235 unit=°C
